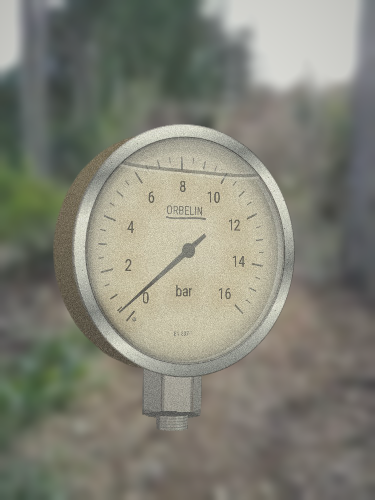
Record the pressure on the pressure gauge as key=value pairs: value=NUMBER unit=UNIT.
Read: value=0.5 unit=bar
